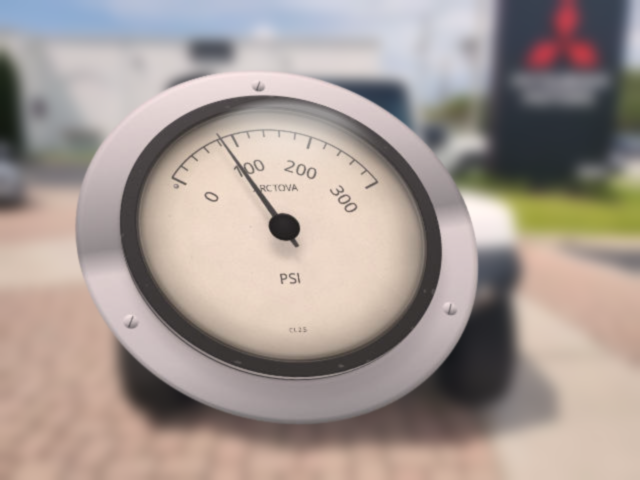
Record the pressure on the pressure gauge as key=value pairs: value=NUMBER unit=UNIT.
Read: value=80 unit=psi
